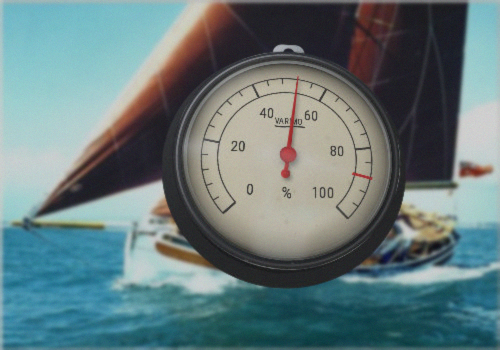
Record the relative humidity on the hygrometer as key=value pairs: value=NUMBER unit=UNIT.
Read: value=52 unit=%
